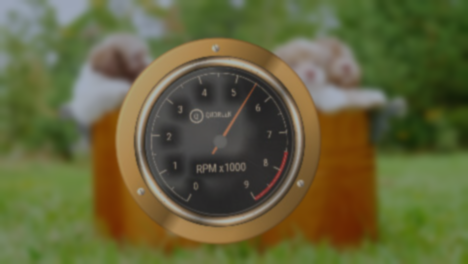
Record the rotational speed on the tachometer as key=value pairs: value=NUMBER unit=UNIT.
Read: value=5500 unit=rpm
